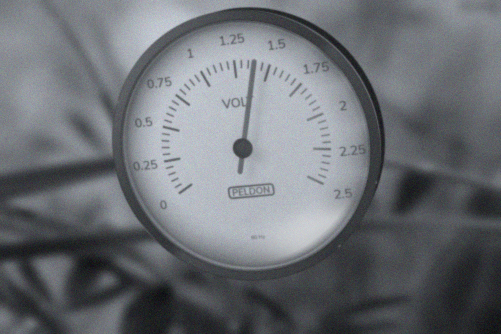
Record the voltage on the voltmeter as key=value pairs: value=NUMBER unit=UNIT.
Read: value=1.4 unit=V
